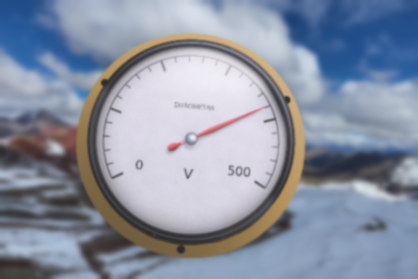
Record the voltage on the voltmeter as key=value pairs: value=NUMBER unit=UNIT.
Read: value=380 unit=V
